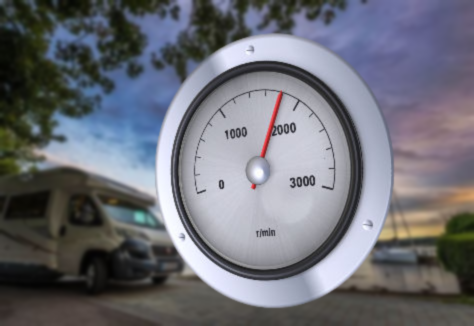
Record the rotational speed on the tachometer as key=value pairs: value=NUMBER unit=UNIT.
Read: value=1800 unit=rpm
